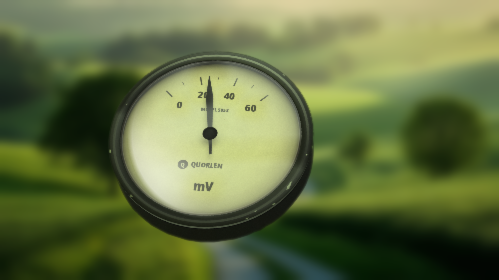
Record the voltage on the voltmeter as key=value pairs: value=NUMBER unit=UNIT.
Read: value=25 unit=mV
